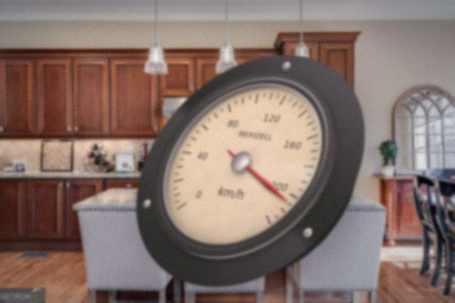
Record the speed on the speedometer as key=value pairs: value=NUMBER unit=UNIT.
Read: value=205 unit=km/h
